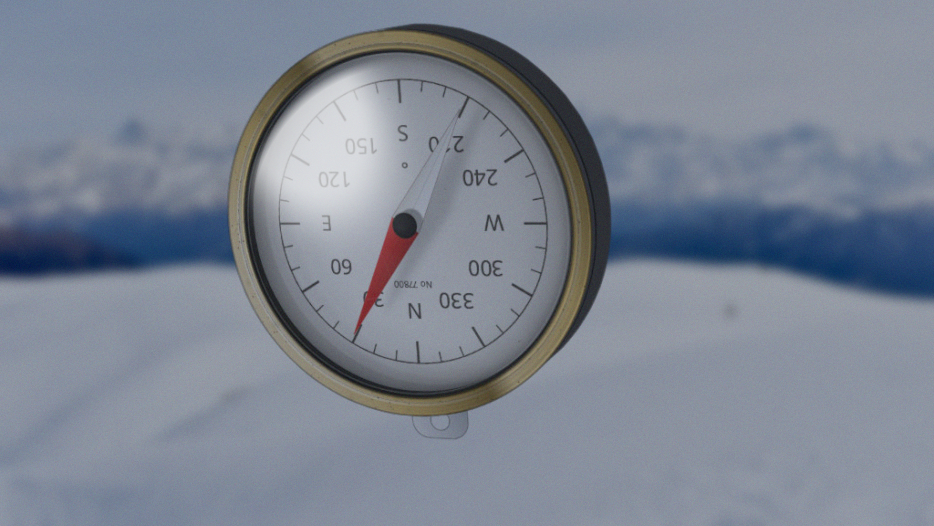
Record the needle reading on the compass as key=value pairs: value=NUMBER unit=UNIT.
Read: value=30 unit=°
